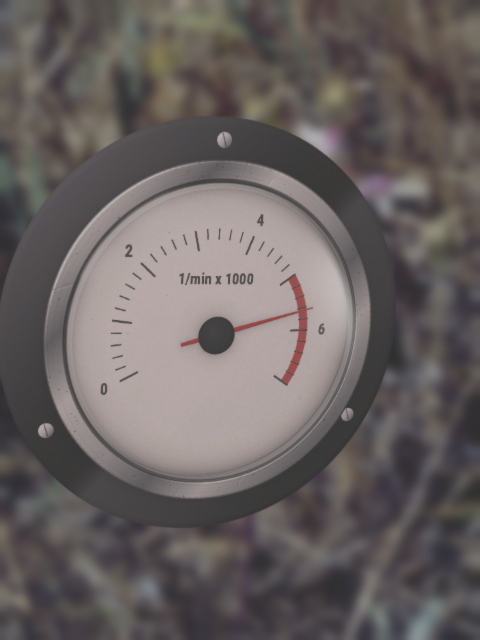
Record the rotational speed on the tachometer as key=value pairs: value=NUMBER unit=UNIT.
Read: value=5600 unit=rpm
